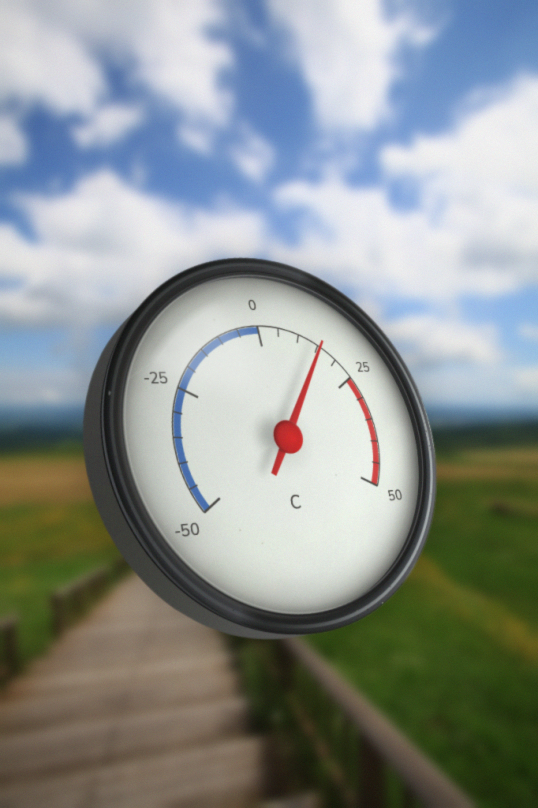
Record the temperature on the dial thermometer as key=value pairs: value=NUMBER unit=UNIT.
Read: value=15 unit=°C
